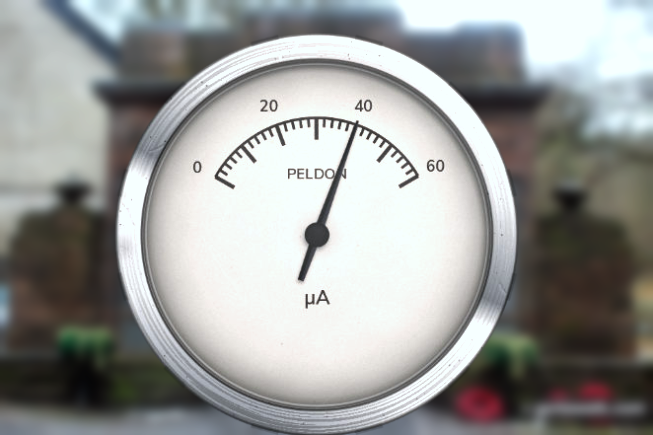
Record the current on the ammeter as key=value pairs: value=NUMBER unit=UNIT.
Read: value=40 unit=µA
